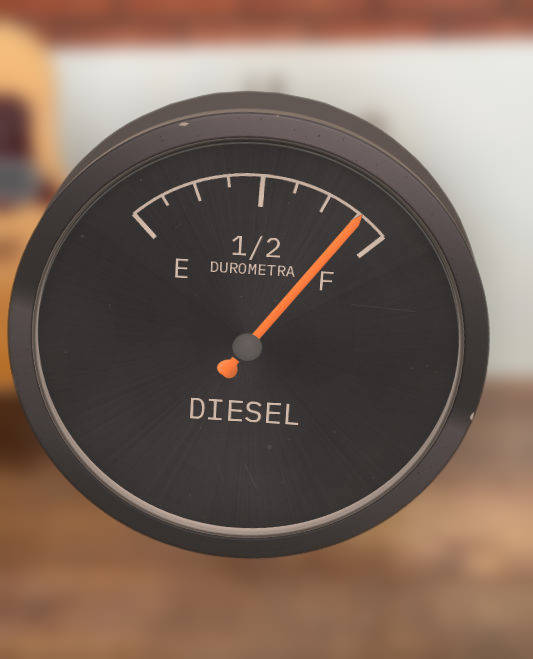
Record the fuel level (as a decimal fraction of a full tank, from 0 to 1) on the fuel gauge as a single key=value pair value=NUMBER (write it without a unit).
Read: value=0.875
